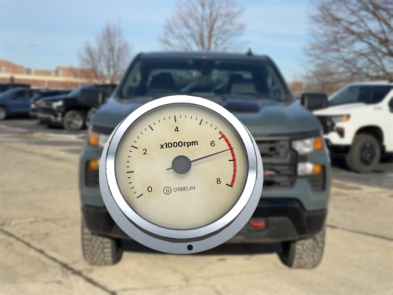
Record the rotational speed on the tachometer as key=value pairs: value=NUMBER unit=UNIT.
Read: value=6600 unit=rpm
